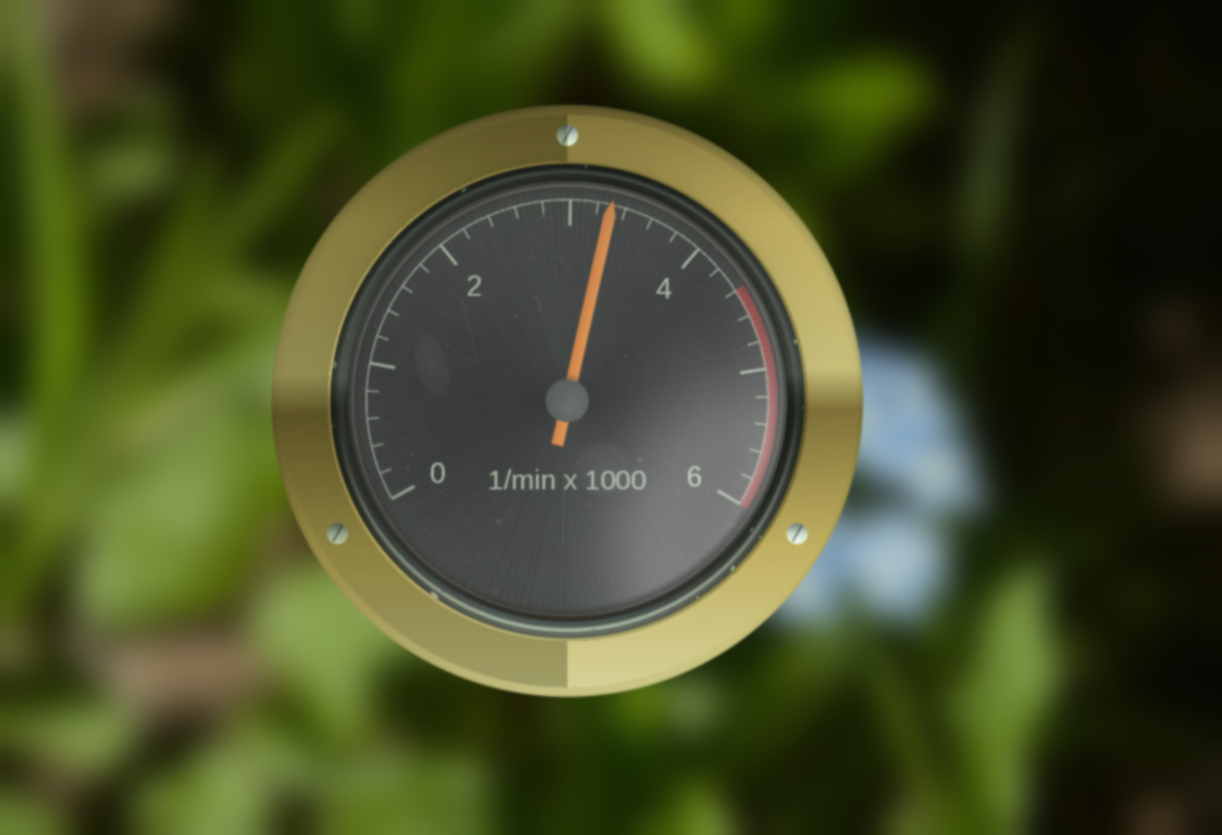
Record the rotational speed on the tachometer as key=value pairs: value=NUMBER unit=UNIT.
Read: value=3300 unit=rpm
